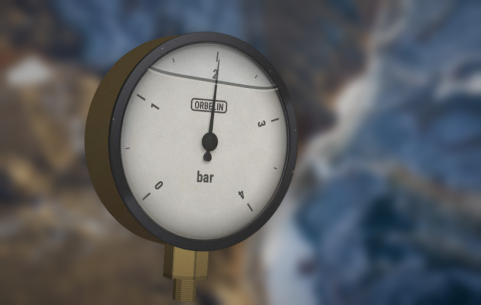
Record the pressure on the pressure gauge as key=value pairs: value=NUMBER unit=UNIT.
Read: value=2 unit=bar
